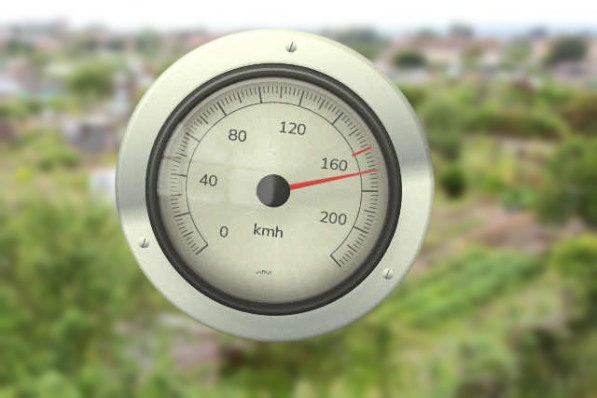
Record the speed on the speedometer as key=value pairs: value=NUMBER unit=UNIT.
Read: value=170 unit=km/h
